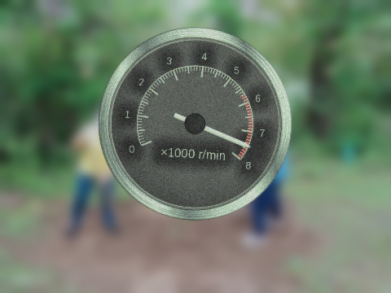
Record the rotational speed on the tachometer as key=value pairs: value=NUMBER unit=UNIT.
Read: value=7500 unit=rpm
